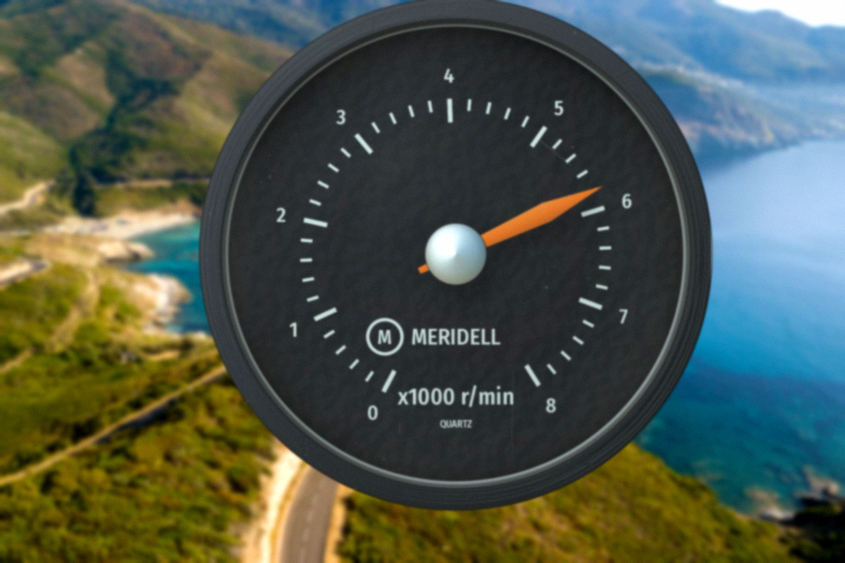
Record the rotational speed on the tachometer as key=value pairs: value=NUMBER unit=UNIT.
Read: value=5800 unit=rpm
